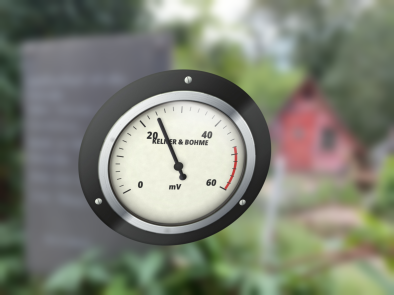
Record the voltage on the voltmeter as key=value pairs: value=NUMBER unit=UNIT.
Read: value=24 unit=mV
